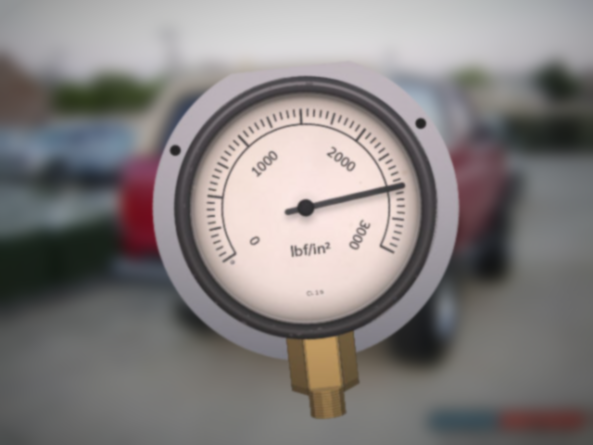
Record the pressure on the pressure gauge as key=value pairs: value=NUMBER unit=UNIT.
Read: value=2500 unit=psi
